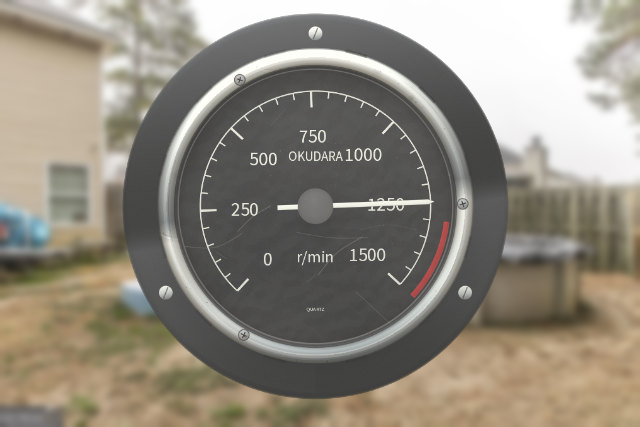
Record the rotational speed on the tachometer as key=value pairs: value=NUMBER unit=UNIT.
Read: value=1250 unit=rpm
